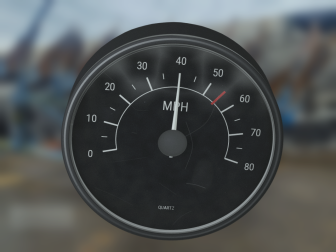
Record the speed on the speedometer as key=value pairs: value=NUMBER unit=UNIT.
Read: value=40 unit=mph
